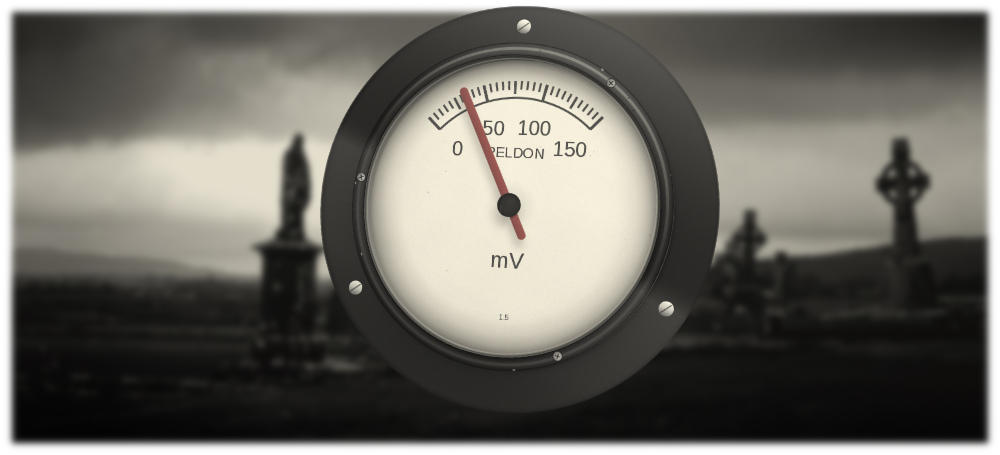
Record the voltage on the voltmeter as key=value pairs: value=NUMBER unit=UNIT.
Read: value=35 unit=mV
